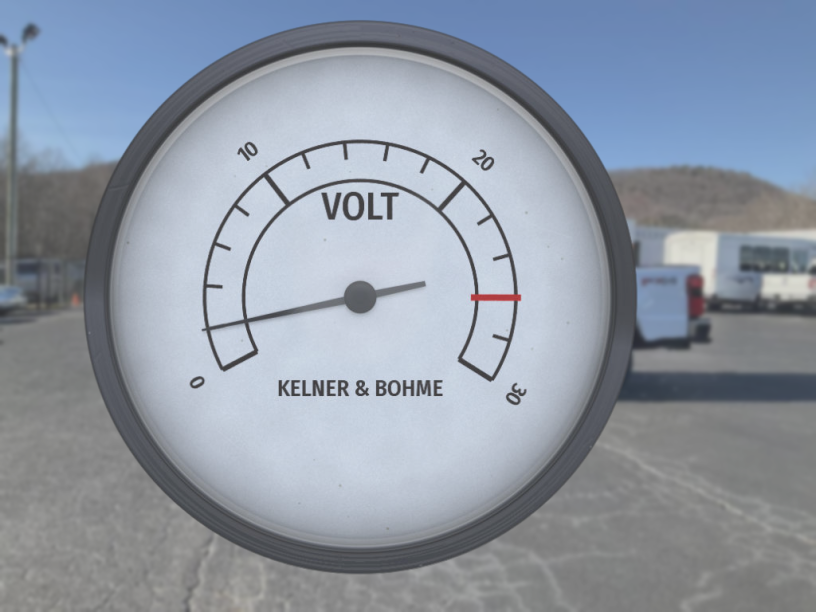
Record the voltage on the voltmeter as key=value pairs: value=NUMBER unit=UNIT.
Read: value=2 unit=V
